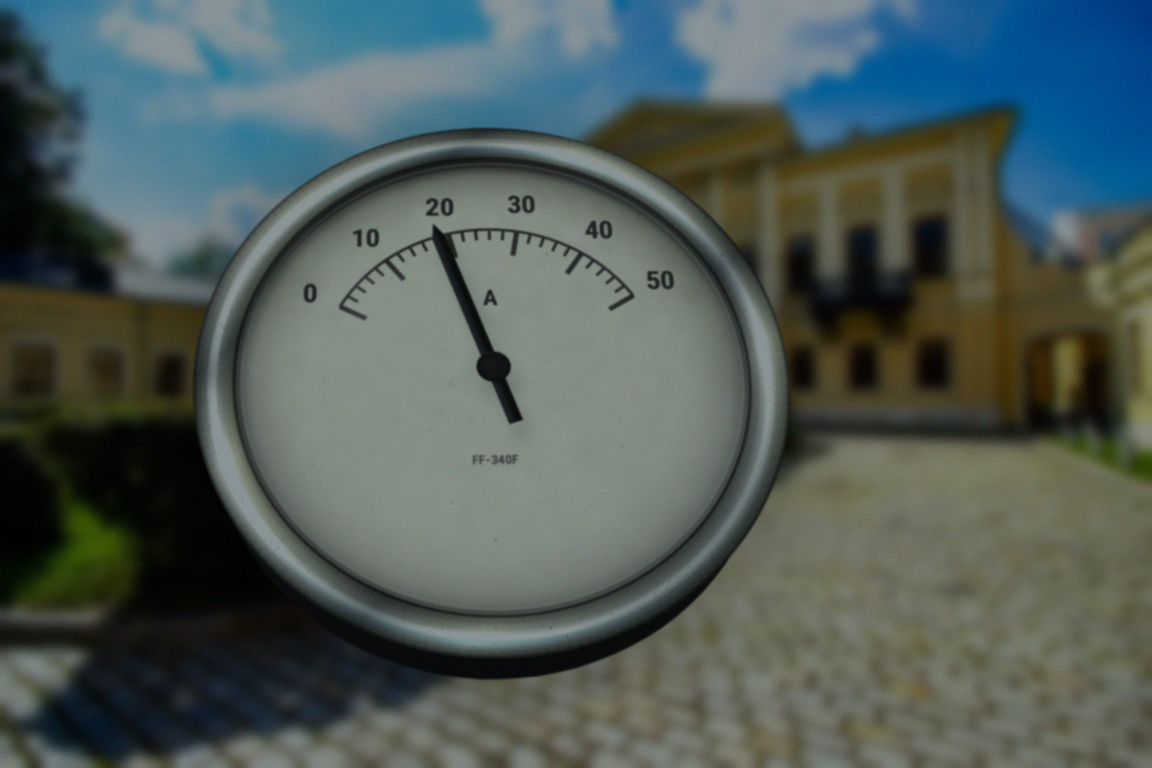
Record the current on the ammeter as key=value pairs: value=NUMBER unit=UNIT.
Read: value=18 unit=A
